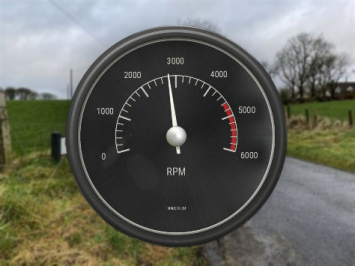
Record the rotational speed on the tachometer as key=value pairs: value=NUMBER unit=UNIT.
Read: value=2800 unit=rpm
